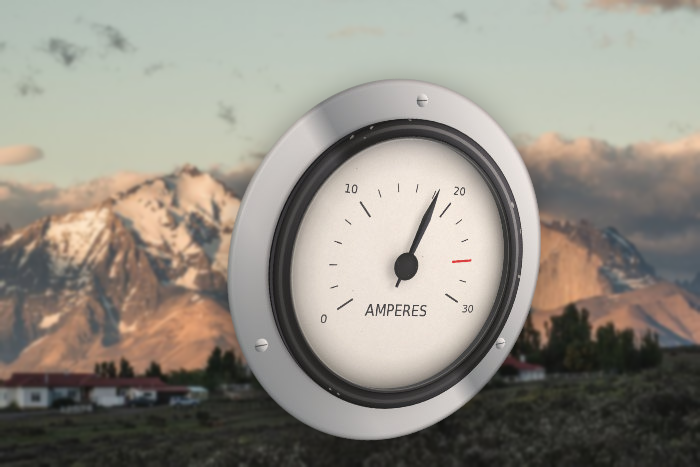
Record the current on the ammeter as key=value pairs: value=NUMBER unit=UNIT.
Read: value=18 unit=A
